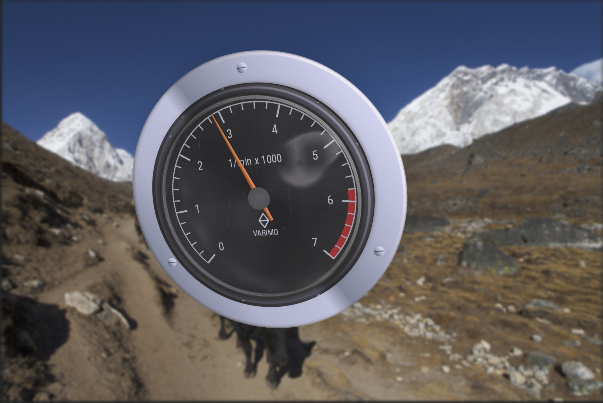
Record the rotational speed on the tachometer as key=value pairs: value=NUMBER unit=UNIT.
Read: value=2900 unit=rpm
